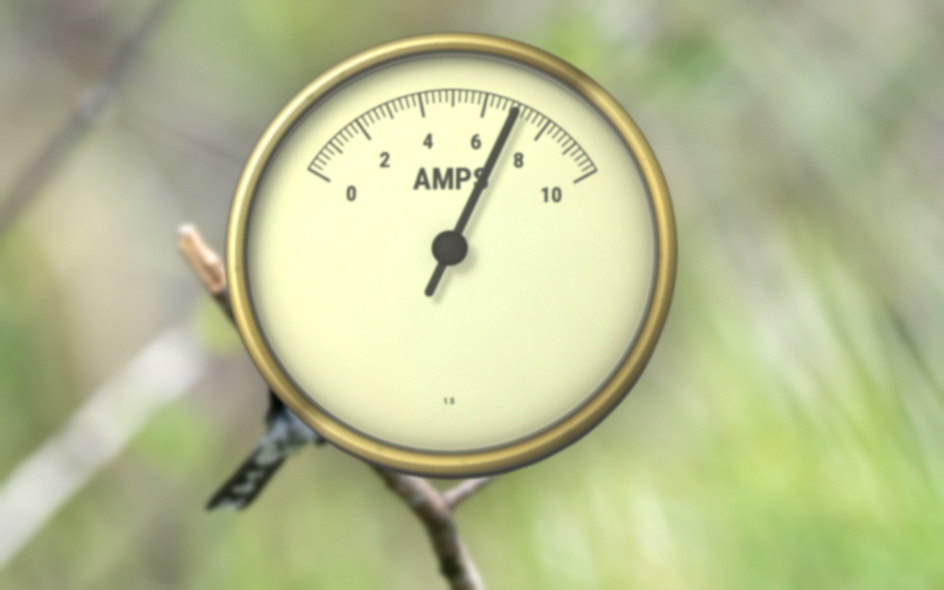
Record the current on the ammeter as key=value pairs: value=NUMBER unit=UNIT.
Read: value=7 unit=A
